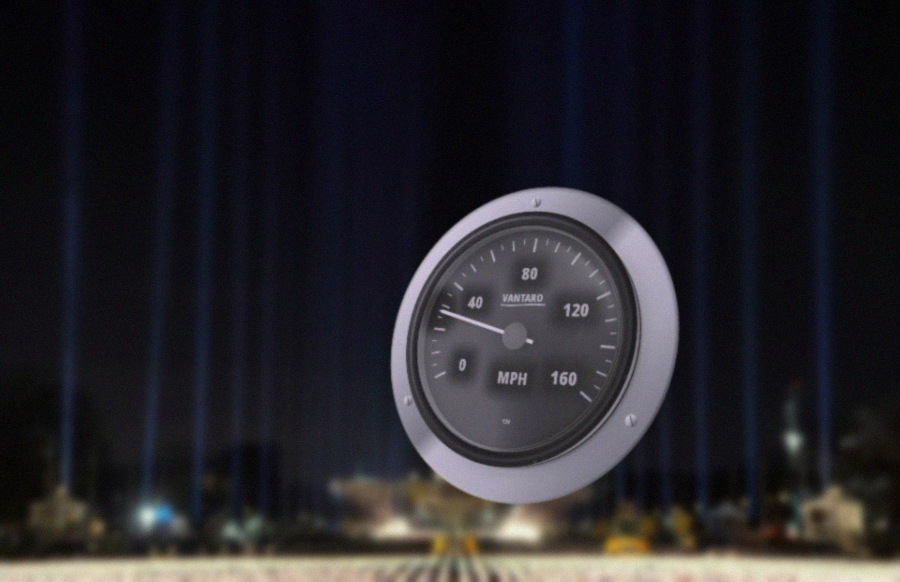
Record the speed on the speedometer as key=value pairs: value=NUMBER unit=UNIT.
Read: value=27.5 unit=mph
